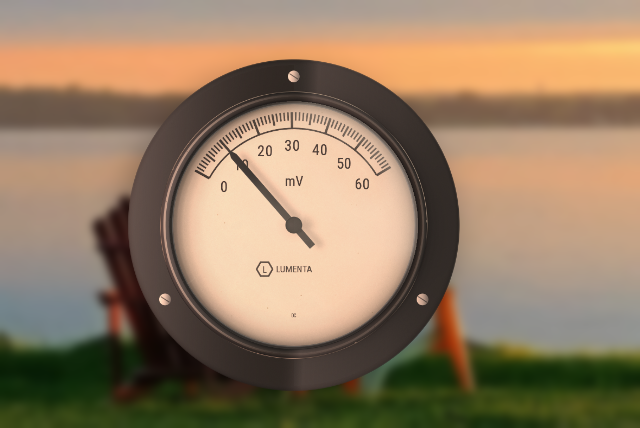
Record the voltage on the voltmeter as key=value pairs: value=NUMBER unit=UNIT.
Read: value=10 unit=mV
